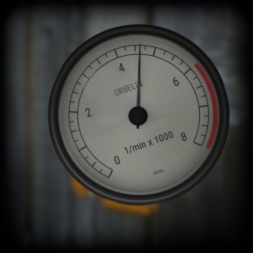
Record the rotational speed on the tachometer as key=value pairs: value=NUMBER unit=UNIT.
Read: value=4625 unit=rpm
